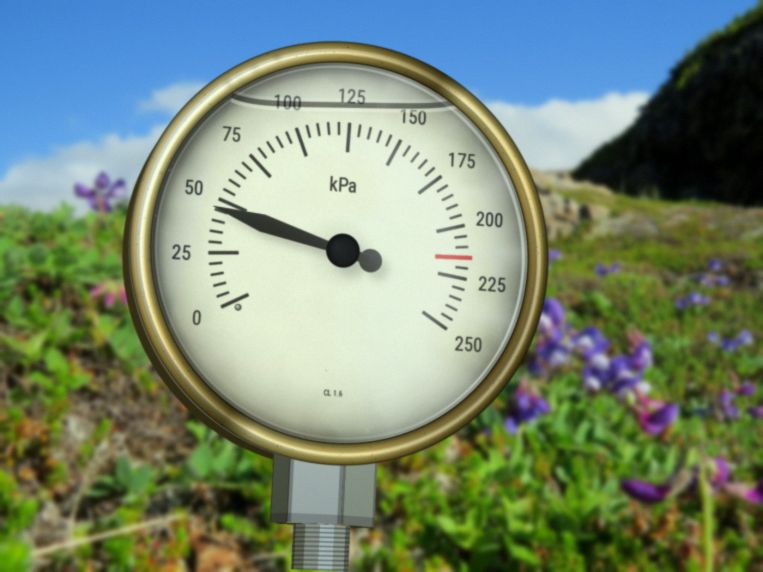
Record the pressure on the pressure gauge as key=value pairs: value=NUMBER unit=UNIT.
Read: value=45 unit=kPa
